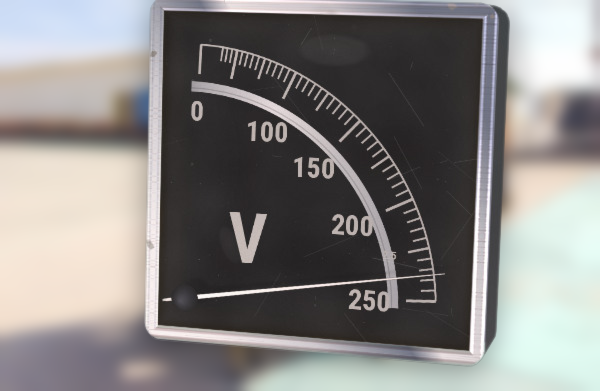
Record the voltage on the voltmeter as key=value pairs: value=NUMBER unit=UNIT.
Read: value=237.5 unit=V
